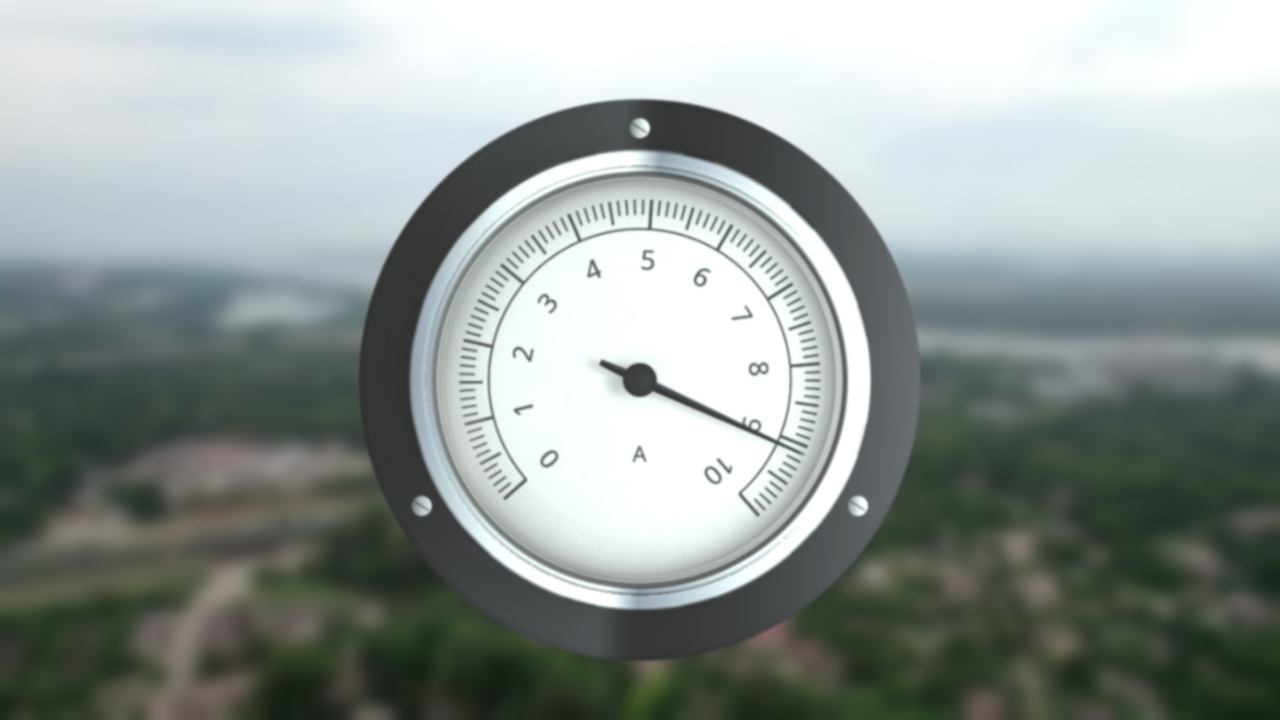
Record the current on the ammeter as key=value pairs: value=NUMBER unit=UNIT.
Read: value=9.1 unit=A
